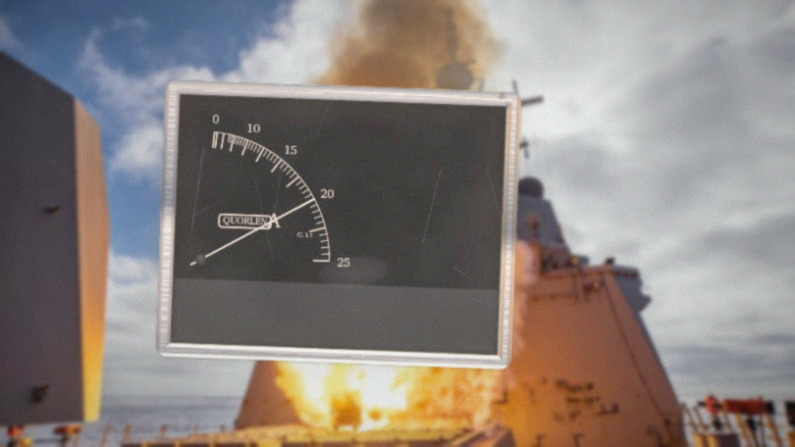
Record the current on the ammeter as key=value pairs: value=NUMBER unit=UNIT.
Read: value=20 unit=A
